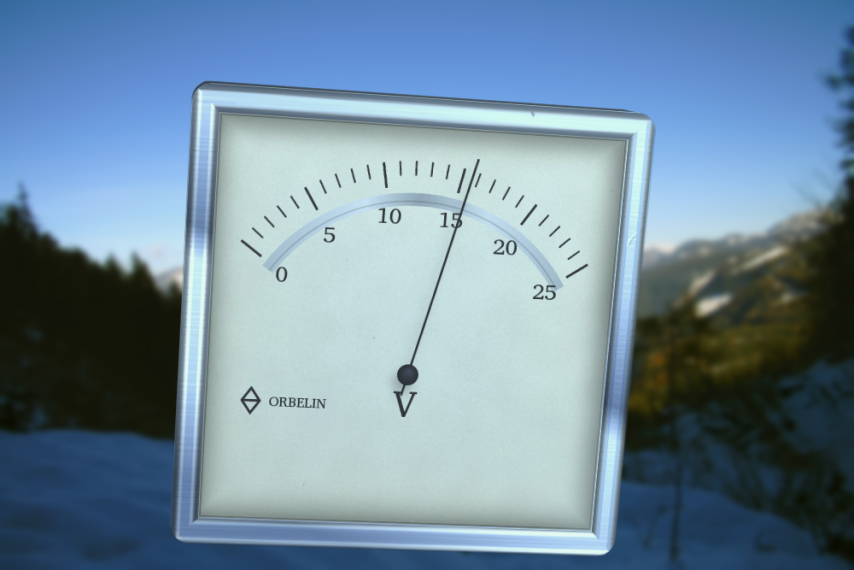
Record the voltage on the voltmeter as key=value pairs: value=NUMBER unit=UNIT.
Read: value=15.5 unit=V
